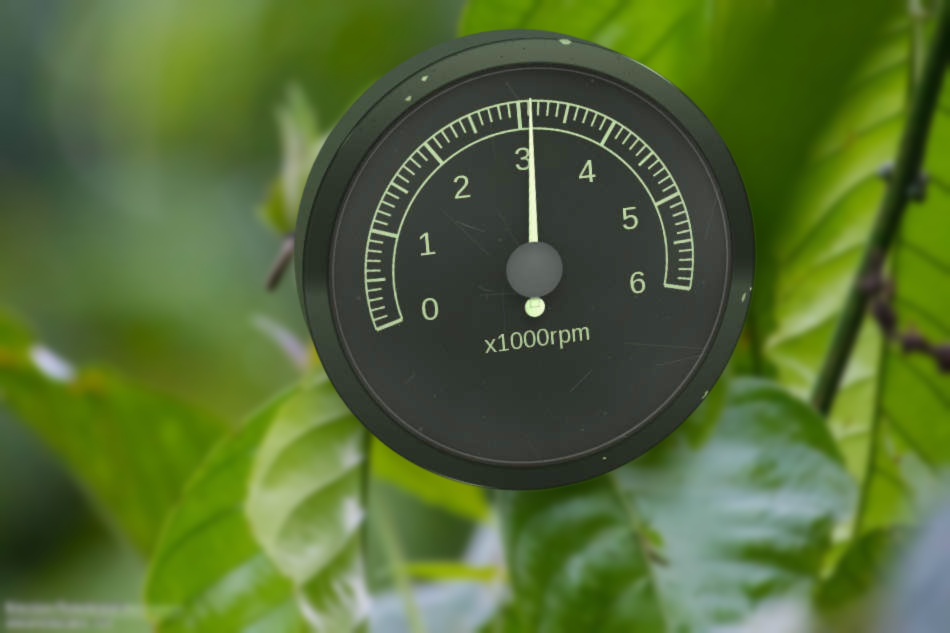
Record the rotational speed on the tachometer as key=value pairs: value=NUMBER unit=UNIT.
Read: value=3100 unit=rpm
